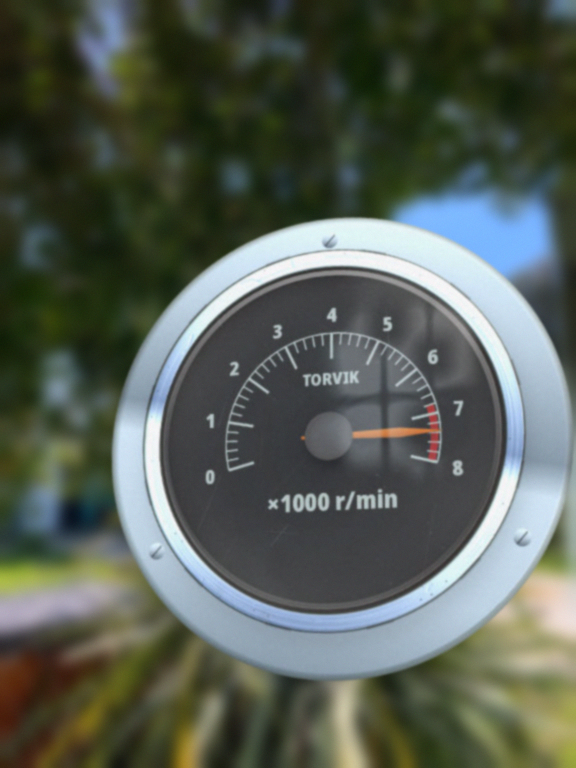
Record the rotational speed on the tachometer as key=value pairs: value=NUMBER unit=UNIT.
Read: value=7400 unit=rpm
